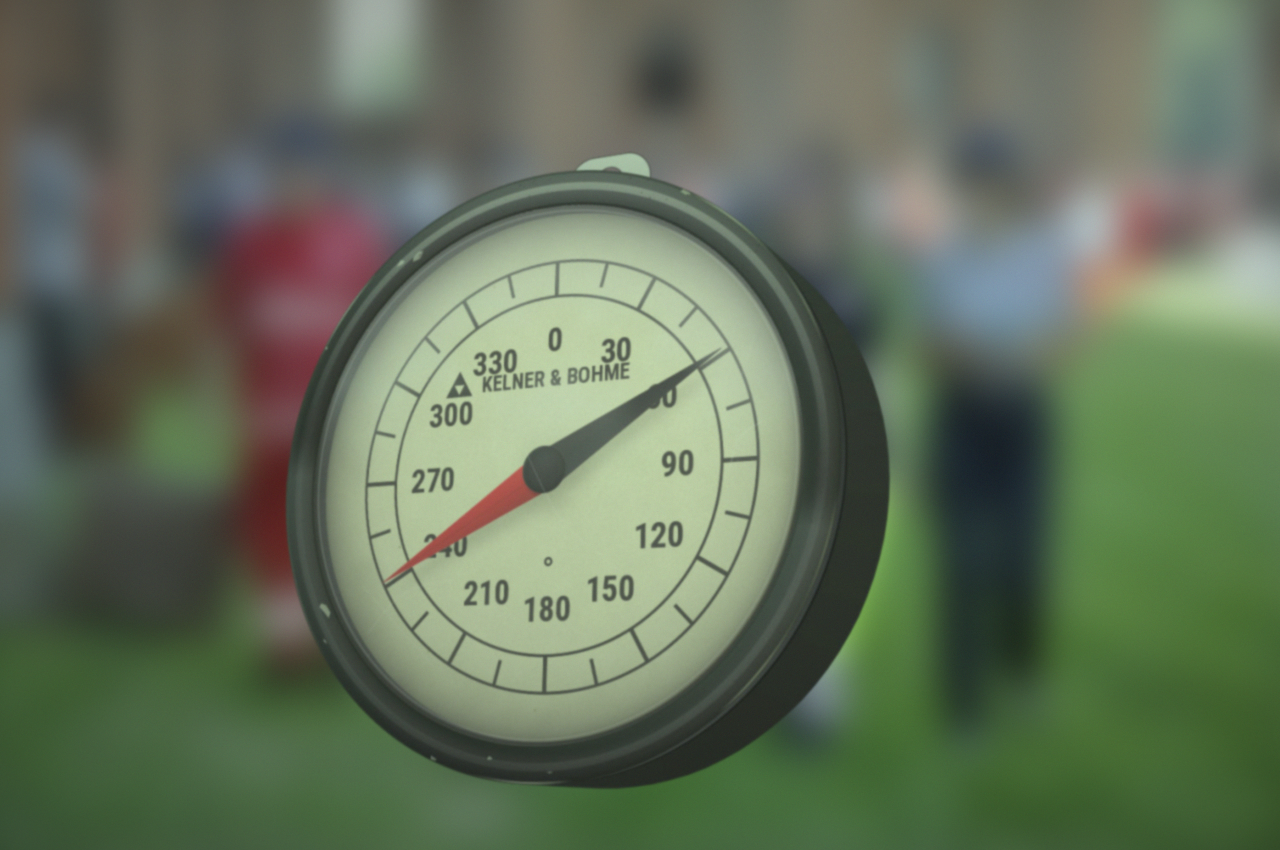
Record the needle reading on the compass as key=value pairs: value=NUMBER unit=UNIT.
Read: value=240 unit=°
